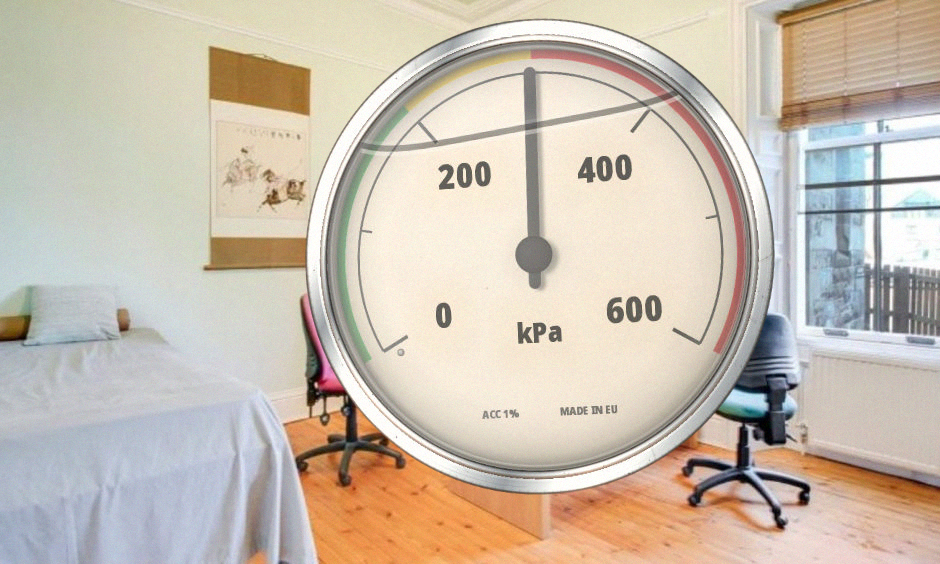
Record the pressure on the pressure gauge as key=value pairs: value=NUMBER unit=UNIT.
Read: value=300 unit=kPa
